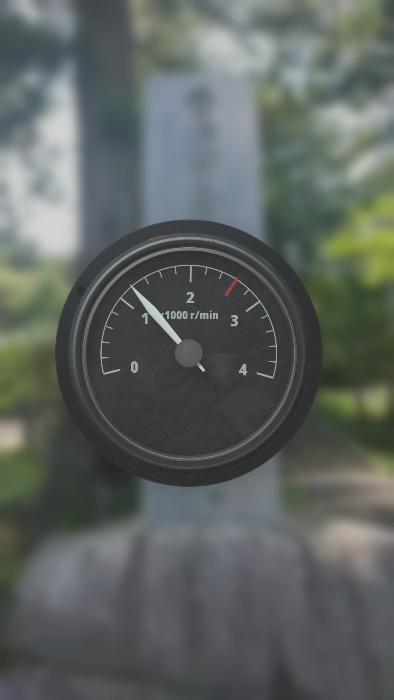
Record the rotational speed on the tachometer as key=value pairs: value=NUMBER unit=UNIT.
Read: value=1200 unit=rpm
